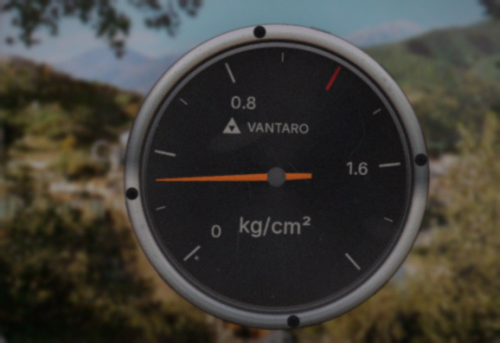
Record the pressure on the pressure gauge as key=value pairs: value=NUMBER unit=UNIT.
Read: value=0.3 unit=kg/cm²
